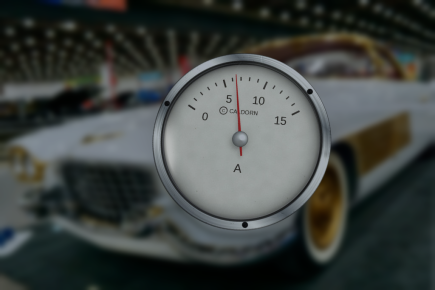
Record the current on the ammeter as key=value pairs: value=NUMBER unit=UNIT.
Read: value=6.5 unit=A
